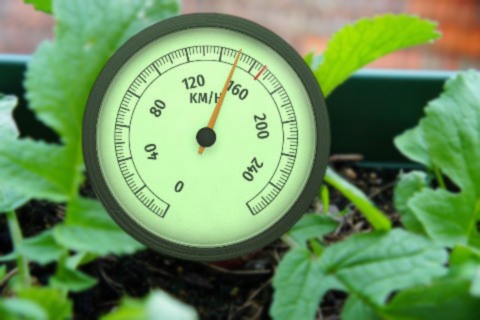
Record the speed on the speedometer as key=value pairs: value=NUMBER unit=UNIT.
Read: value=150 unit=km/h
